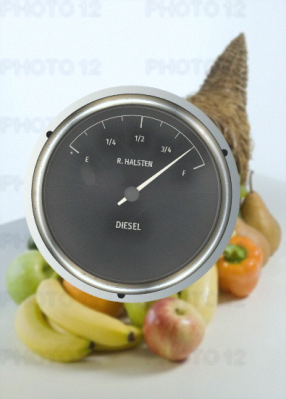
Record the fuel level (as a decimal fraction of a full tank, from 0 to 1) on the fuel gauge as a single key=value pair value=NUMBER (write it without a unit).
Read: value=0.875
